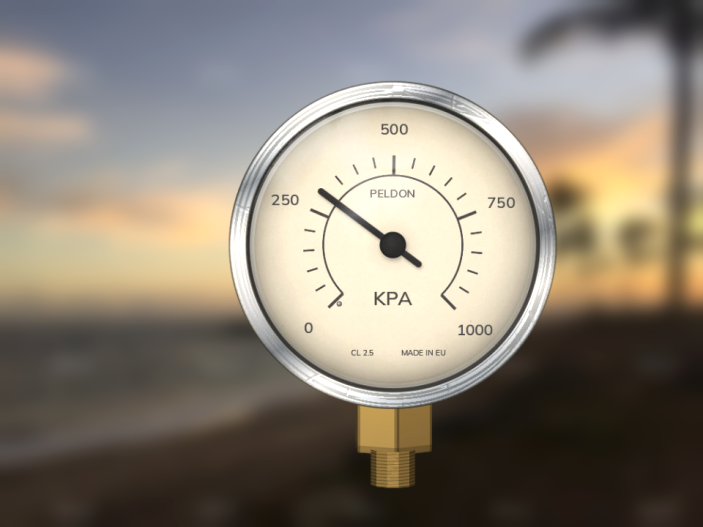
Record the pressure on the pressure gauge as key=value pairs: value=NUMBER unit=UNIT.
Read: value=300 unit=kPa
